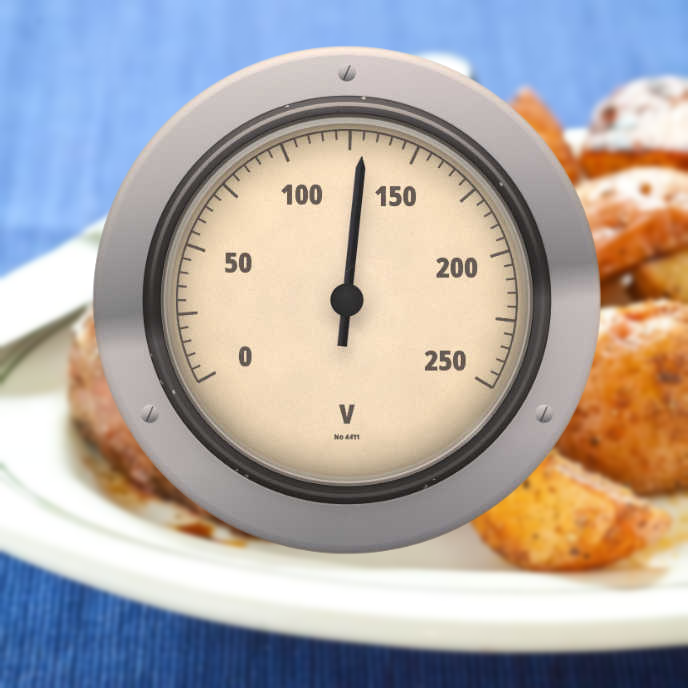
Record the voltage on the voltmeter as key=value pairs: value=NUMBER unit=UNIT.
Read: value=130 unit=V
